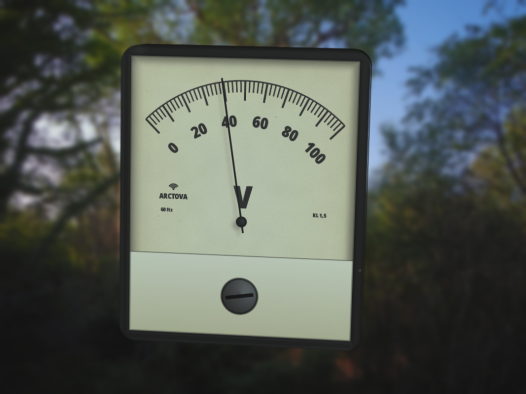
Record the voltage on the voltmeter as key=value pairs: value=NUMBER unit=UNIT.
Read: value=40 unit=V
